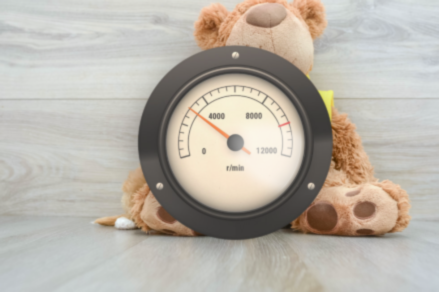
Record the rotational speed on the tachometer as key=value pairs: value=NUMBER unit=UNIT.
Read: value=3000 unit=rpm
